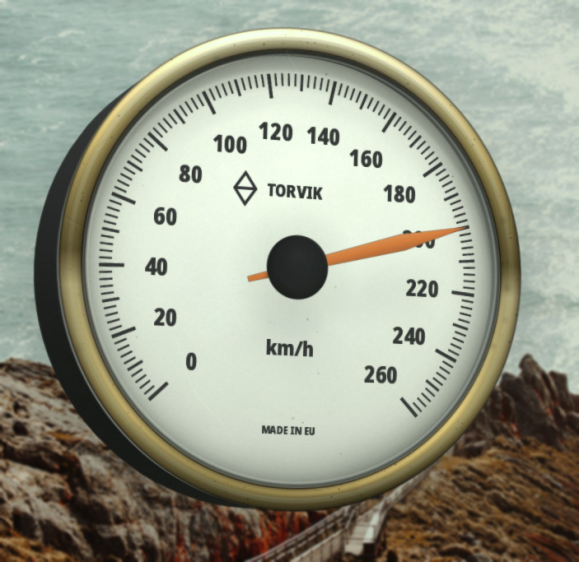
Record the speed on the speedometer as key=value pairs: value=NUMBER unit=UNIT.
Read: value=200 unit=km/h
